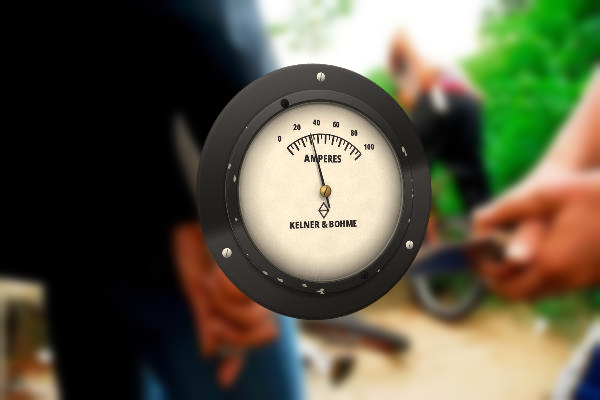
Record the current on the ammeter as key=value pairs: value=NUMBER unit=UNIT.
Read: value=30 unit=A
